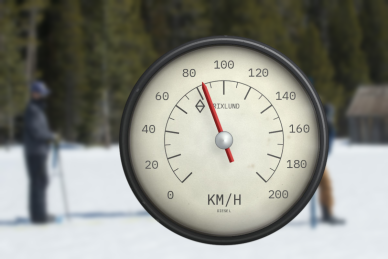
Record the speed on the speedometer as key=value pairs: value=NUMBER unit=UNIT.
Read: value=85 unit=km/h
